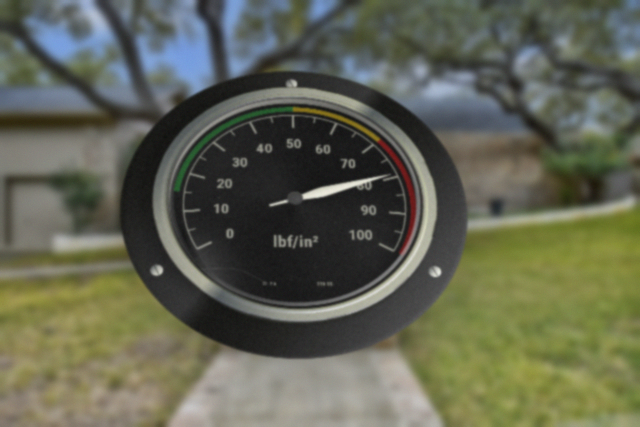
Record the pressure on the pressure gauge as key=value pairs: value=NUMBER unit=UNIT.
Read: value=80 unit=psi
